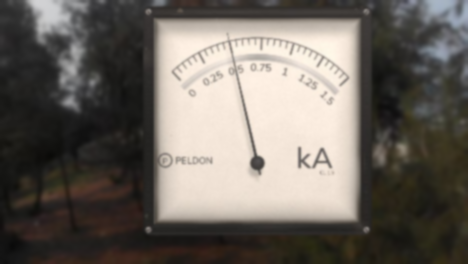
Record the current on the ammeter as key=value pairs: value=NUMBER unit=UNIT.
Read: value=0.5 unit=kA
